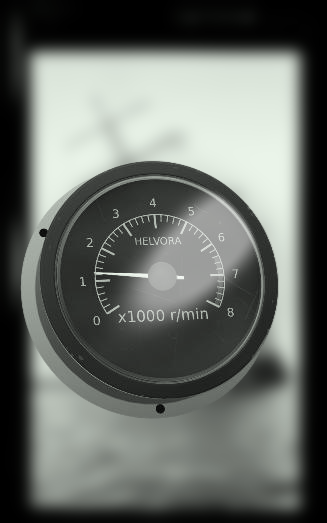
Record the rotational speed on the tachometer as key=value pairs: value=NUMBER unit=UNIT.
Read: value=1200 unit=rpm
